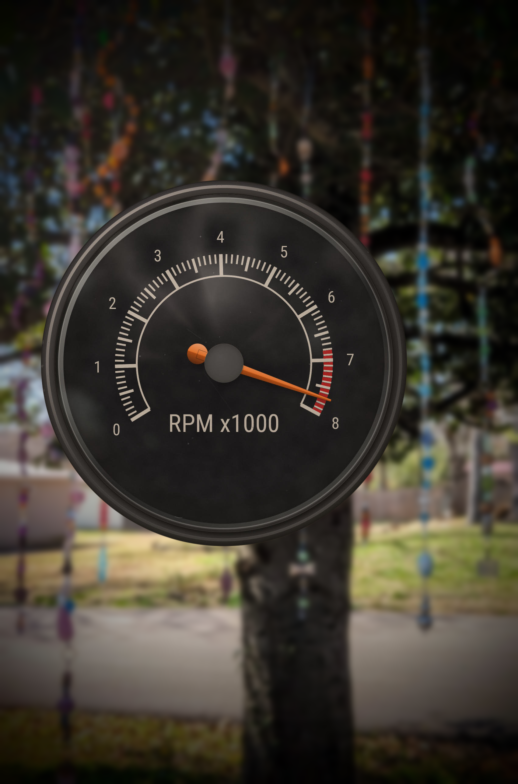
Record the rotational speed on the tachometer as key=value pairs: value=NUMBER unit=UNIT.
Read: value=7700 unit=rpm
